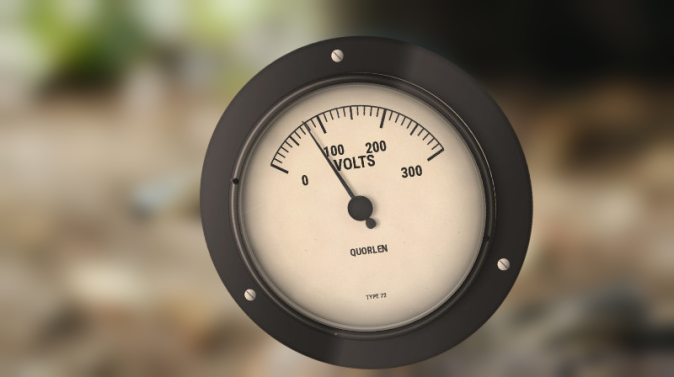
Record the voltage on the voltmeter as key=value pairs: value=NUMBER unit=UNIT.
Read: value=80 unit=V
